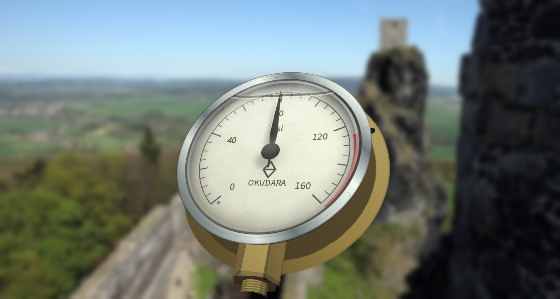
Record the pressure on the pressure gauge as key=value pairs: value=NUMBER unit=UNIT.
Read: value=80 unit=psi
